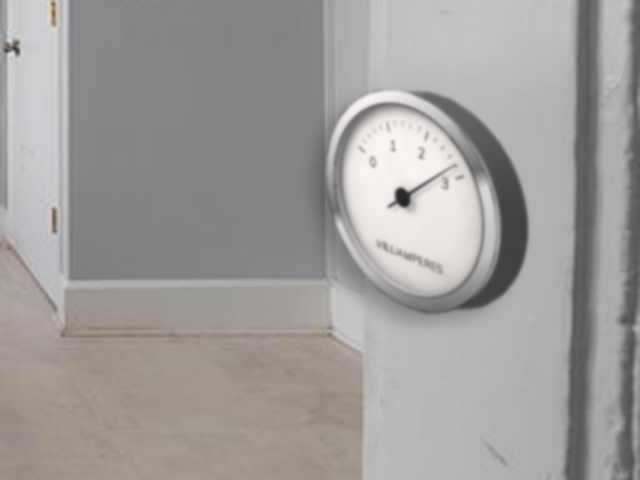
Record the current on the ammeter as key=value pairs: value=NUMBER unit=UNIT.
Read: value=2.8 unit=mA
